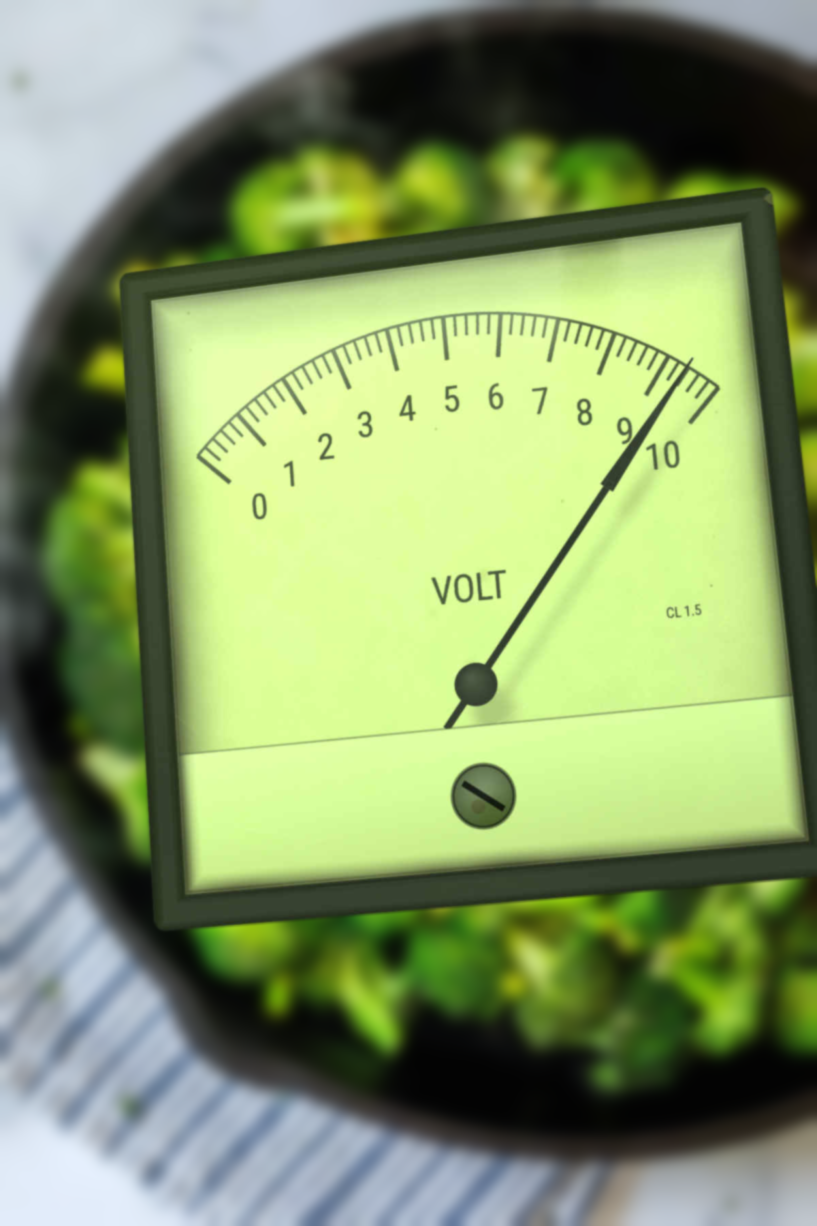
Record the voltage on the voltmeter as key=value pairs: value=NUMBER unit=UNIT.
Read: value=9.4 unit=V
